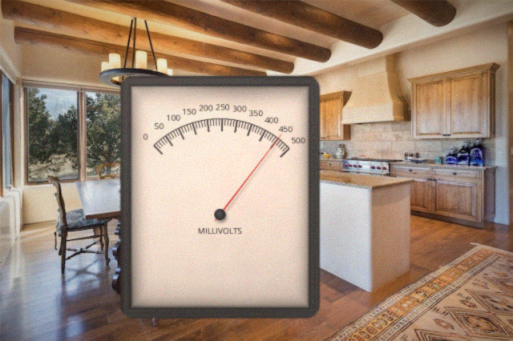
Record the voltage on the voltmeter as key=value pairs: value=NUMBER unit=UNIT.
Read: value=450 unit=mV
